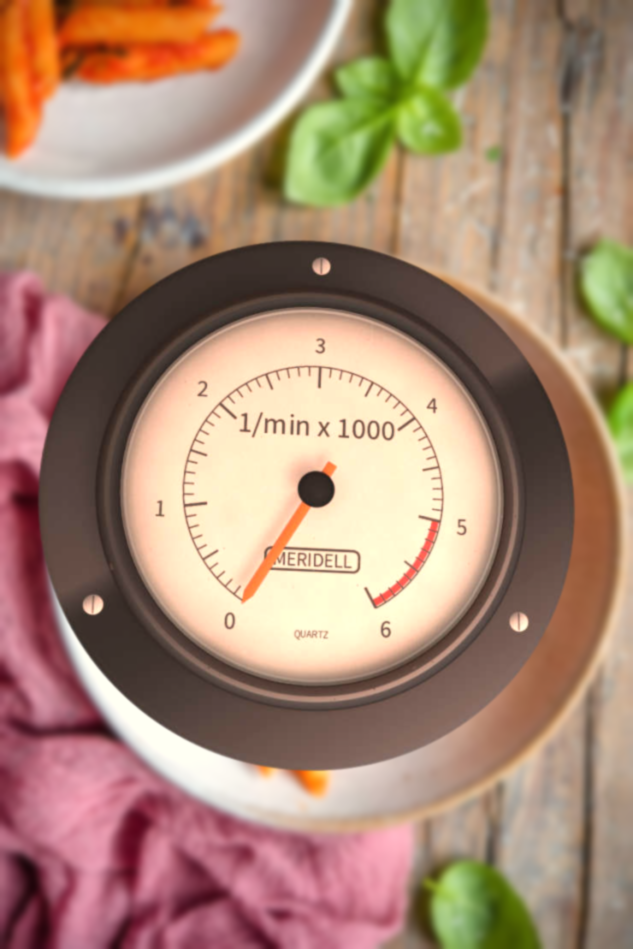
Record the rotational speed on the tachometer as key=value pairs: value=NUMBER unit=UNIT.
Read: value=0 unit=rpm
